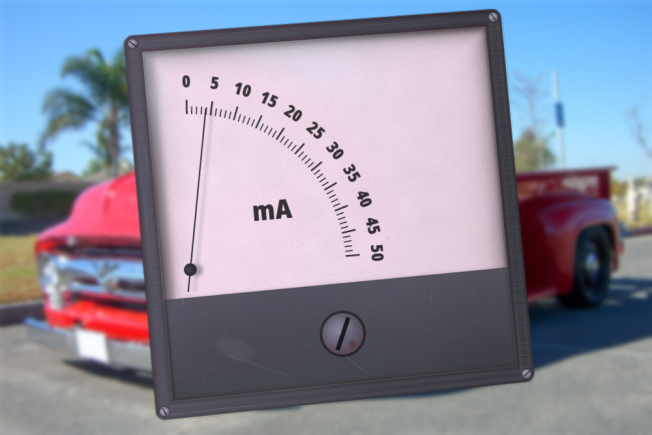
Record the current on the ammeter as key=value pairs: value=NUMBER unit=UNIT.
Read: value=4 unit=mA
